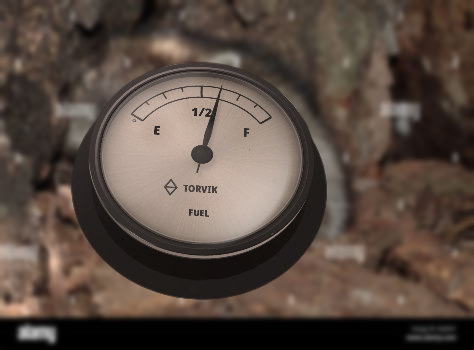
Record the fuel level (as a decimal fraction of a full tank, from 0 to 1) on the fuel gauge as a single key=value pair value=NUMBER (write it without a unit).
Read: value=0.625
